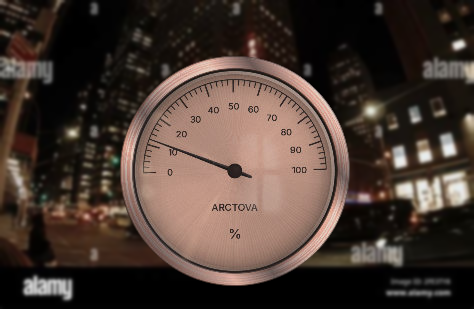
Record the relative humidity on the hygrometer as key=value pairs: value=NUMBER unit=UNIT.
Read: value=12 unit=%
